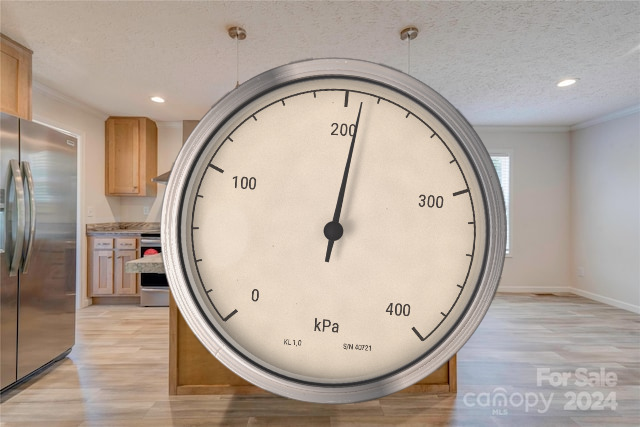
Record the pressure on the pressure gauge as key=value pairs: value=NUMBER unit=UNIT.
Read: value=210 unit=kPa
